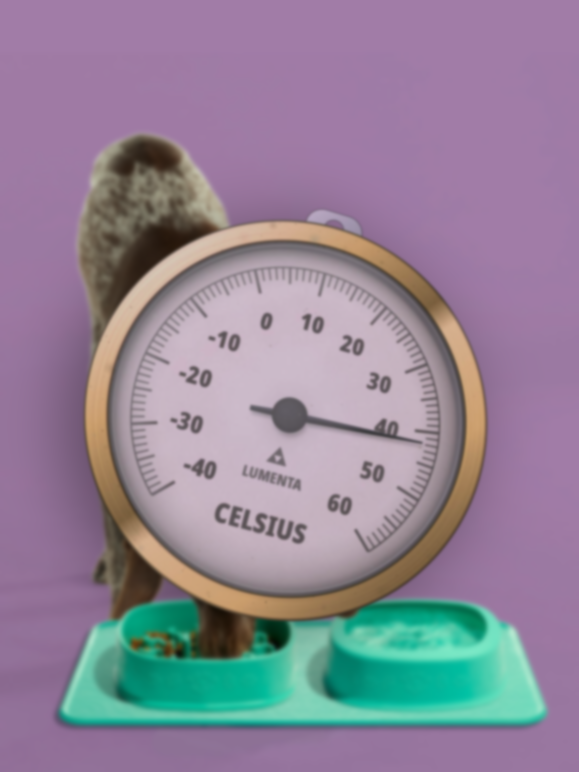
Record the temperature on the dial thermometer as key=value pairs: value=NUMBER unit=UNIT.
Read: value=42 unit=°C
